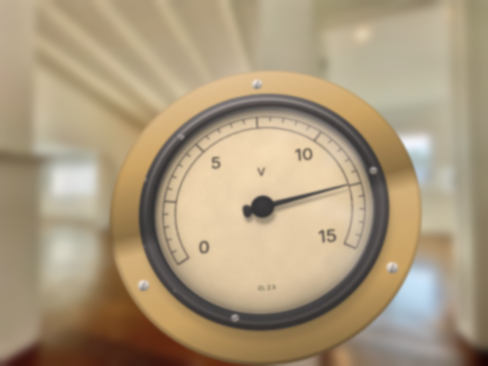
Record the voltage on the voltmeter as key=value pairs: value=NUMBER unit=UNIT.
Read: value=12.5 unit=V
